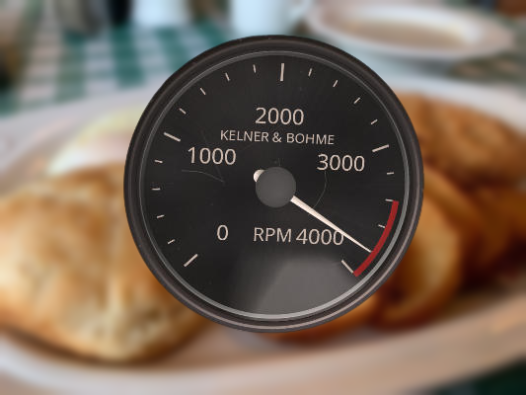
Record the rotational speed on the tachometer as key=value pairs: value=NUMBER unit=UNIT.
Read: value=3800 unit=rpm
